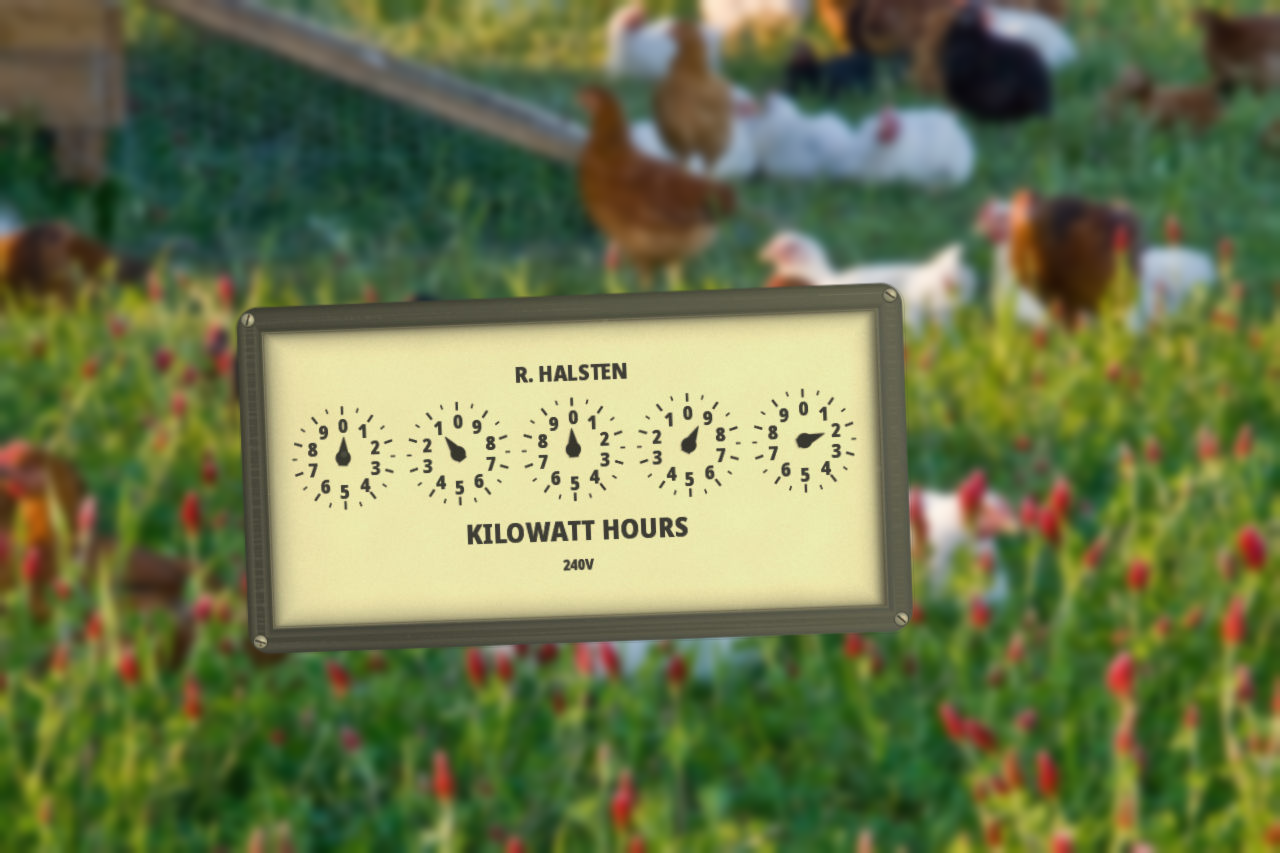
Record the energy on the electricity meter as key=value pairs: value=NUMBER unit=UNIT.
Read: value=992 unit=kWh
